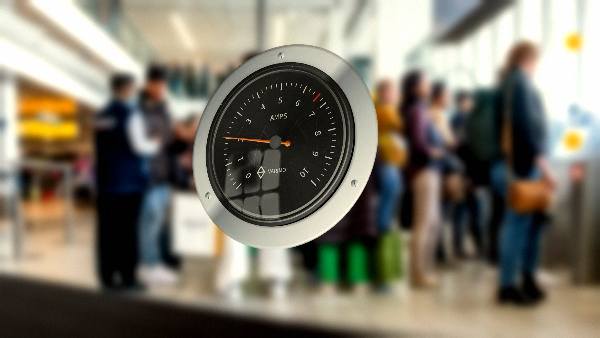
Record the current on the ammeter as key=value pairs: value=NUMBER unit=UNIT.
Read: value=2 unit=A
